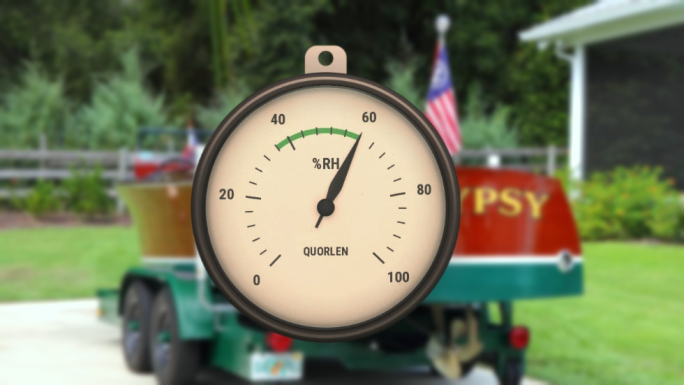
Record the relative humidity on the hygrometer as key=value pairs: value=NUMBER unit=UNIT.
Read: value=60 unit=%
